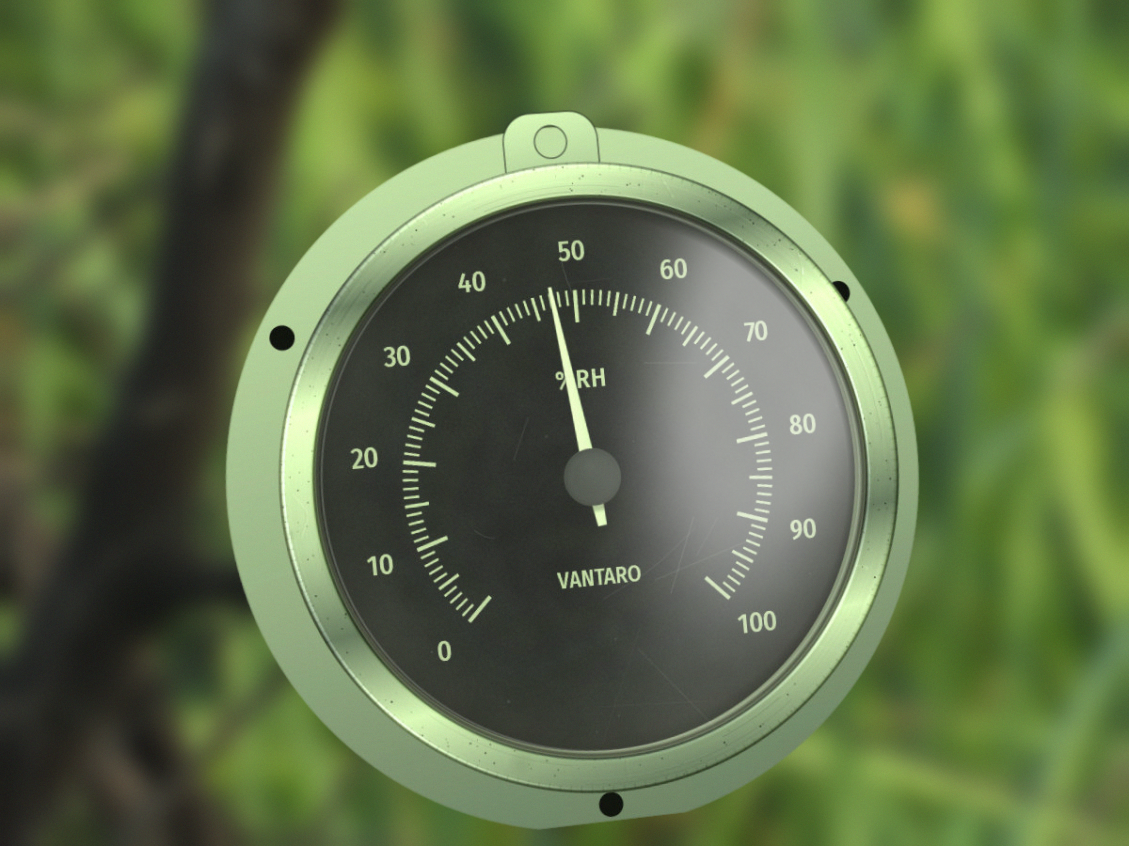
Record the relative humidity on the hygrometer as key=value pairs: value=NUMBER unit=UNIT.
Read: value=47 unit=%
